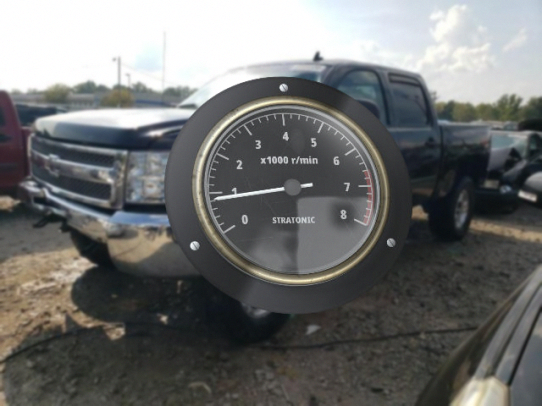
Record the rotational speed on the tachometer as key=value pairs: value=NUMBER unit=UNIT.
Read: value=800 unit=rpm
